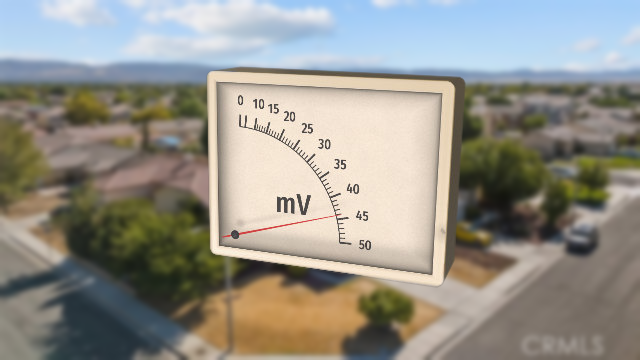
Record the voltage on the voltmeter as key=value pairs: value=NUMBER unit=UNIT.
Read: value=44 unit=mV
